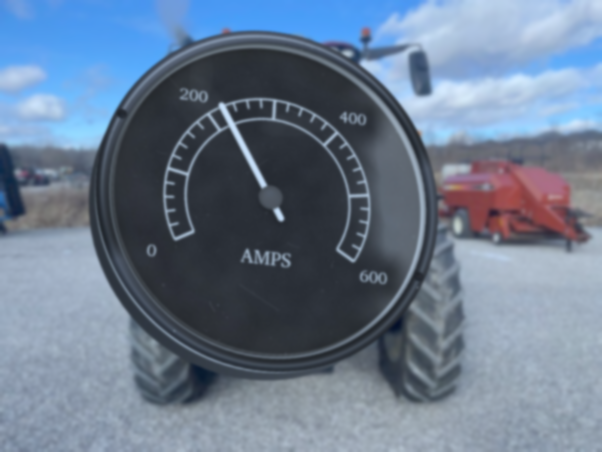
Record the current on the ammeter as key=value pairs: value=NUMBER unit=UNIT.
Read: value=220 unit=A
